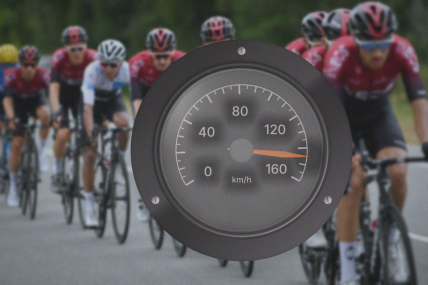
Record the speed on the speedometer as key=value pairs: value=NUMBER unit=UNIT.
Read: value=145 unit=km/h
